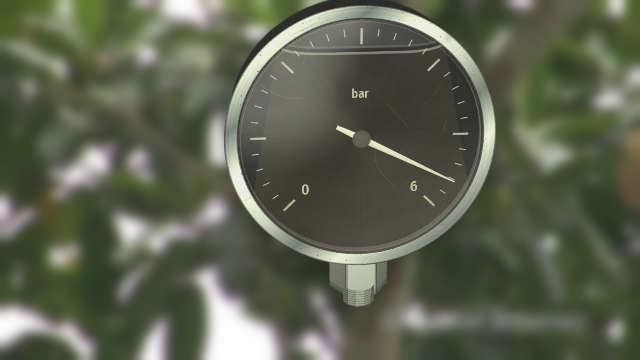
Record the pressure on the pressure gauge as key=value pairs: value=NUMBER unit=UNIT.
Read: value=5.6 unit=bar
